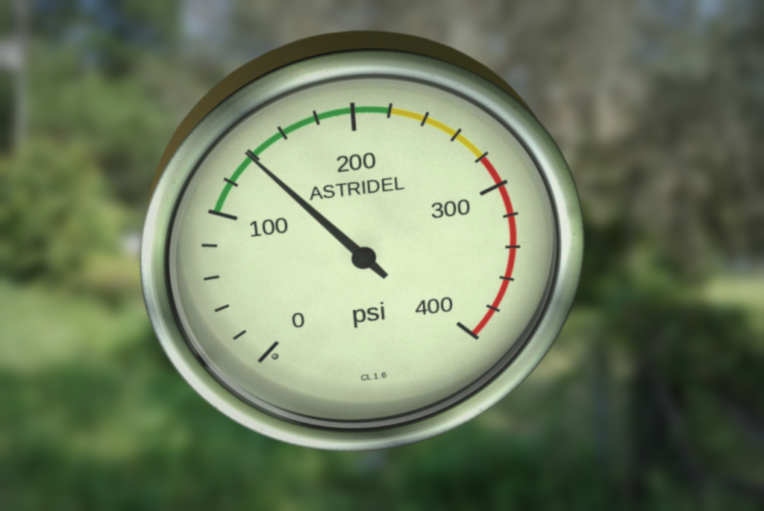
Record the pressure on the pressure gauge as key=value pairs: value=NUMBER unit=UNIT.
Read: value=140 unit=psi
